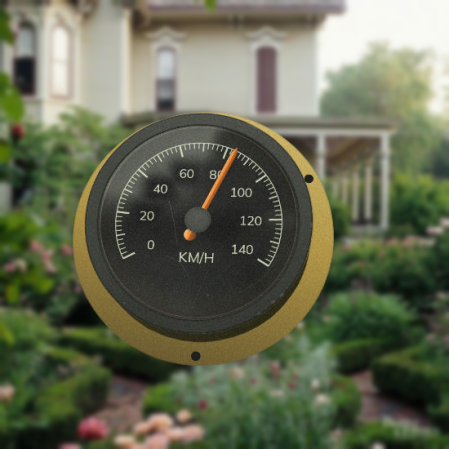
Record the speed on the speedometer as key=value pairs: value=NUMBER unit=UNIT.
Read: value=84 unit=km/h
